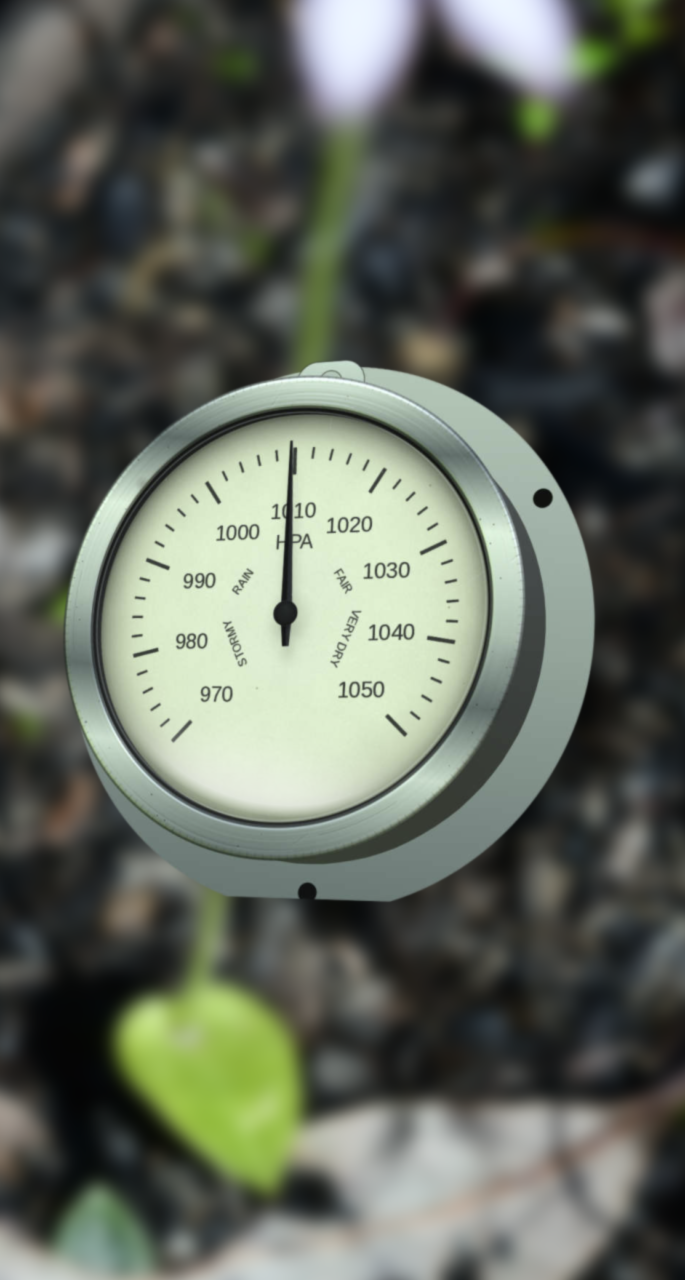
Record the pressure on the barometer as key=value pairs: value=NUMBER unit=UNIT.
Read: value=1010 unit=hPa
